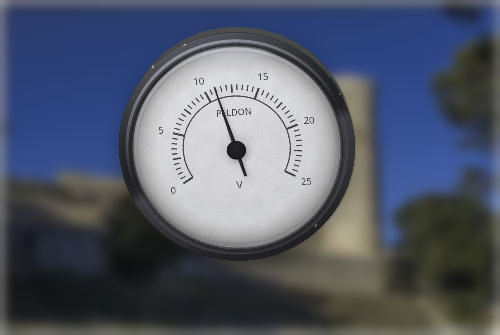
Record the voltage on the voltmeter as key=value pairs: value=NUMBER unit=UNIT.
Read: value=11 unit=V
